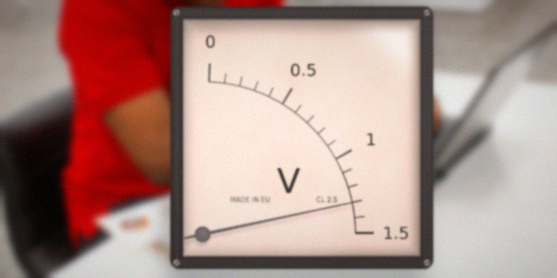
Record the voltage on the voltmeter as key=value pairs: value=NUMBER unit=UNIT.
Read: value=1.3 unit=V
